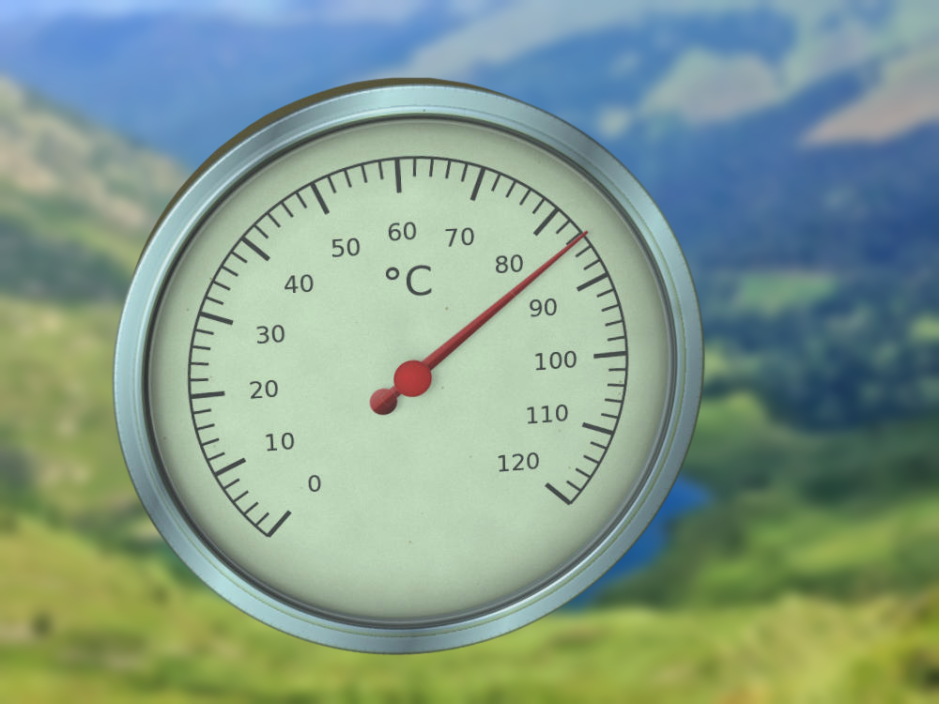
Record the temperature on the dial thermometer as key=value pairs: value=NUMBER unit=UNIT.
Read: value=84 unit=°C
